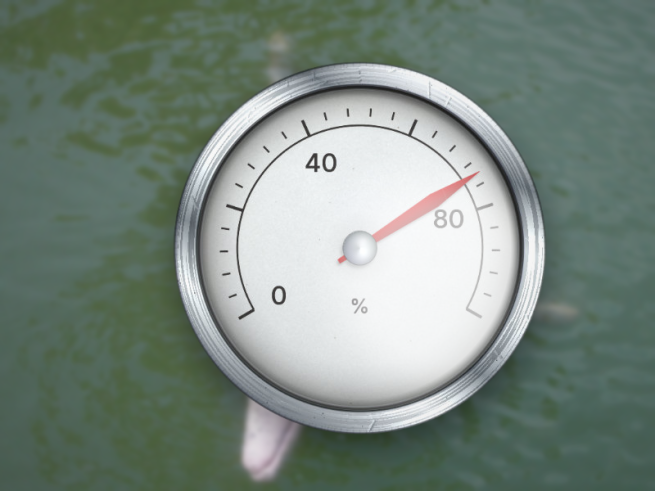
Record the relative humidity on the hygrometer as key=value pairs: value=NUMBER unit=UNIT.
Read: value=74 unit=%
